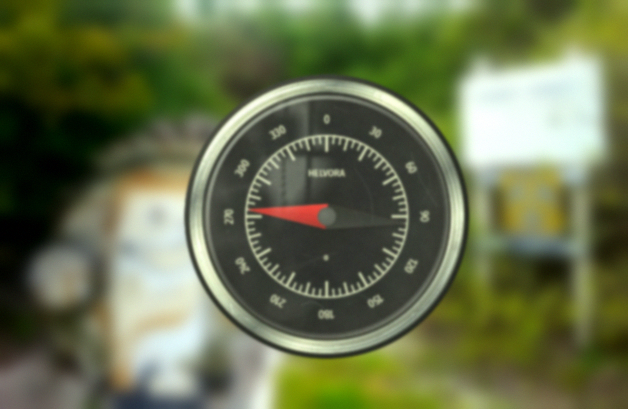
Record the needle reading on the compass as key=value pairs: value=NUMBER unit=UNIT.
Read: value=275 unit=°
